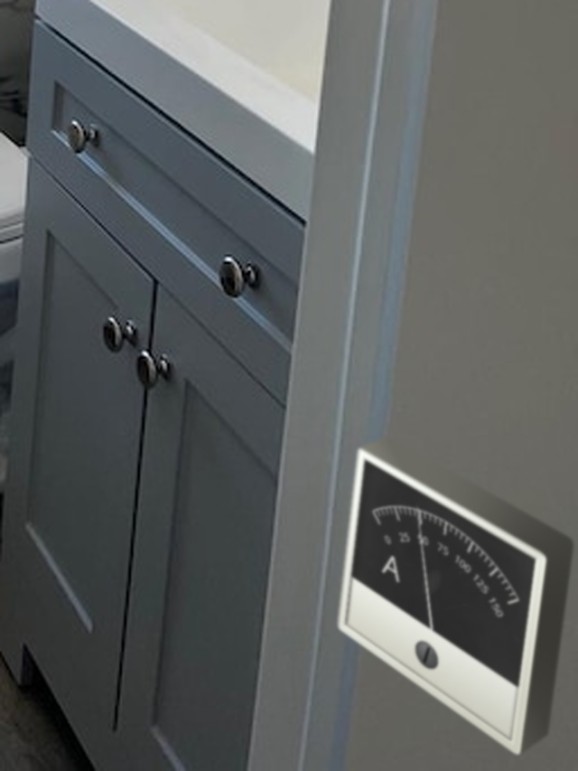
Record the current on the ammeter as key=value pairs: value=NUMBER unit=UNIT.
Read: value=50 unit=A
